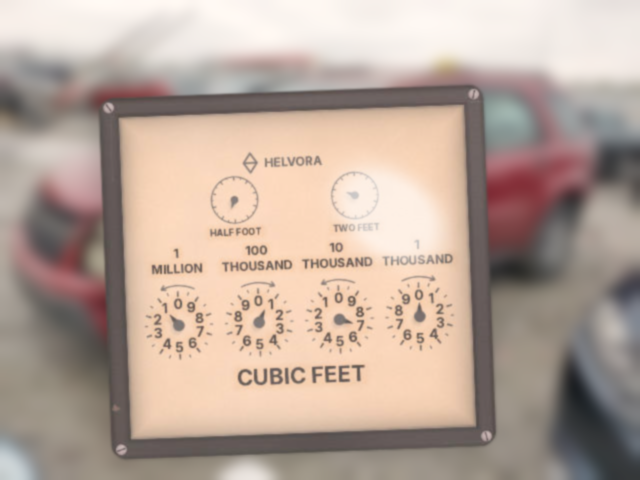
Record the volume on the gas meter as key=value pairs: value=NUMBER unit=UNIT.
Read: value=107000 unit=ft³
